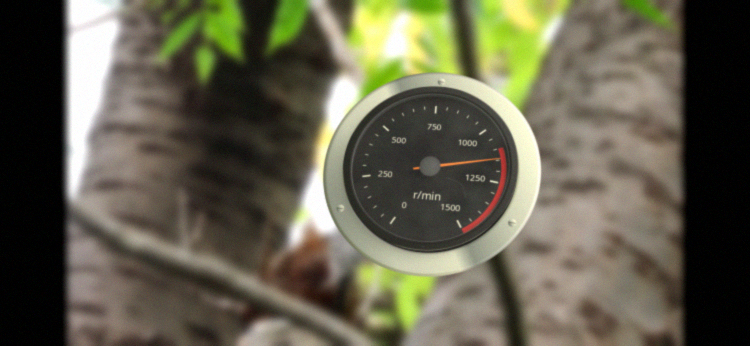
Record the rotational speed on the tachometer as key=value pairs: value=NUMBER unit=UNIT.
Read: value=1150 unit=rpm
